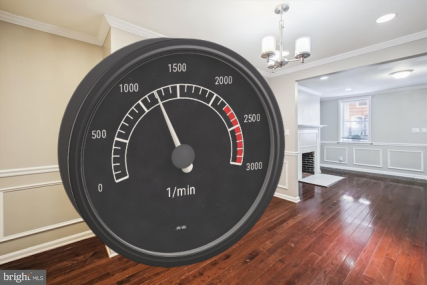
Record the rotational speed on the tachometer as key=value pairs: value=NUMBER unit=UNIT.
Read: value=1200 unit=rpm
